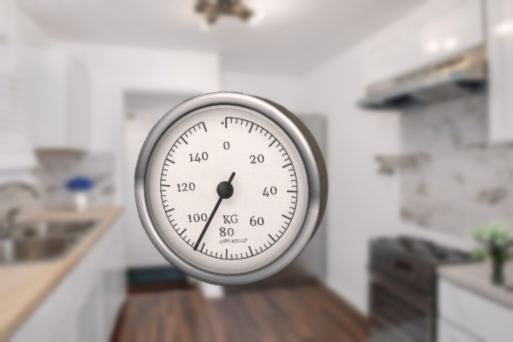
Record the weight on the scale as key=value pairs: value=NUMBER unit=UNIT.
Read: value=92 unit=kg
